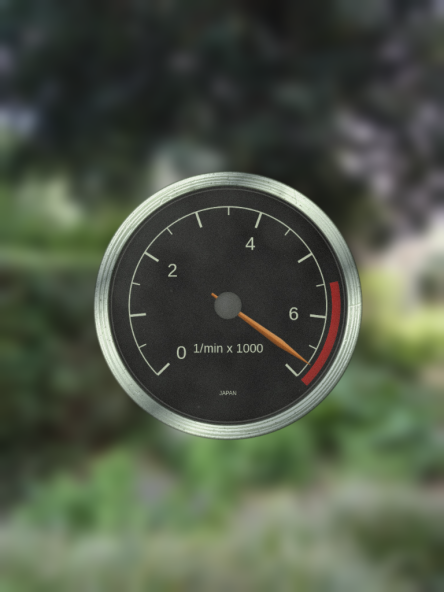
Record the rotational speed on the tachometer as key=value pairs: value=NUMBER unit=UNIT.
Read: value=6750 unit=rpm
